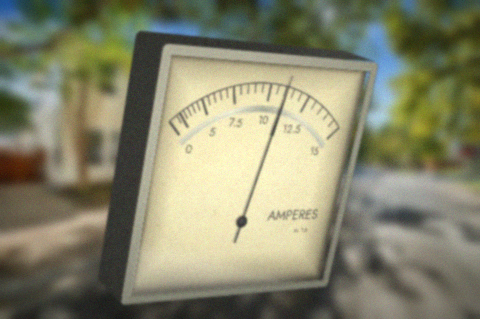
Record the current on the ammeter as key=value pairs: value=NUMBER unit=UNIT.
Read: value=11 unit=A
